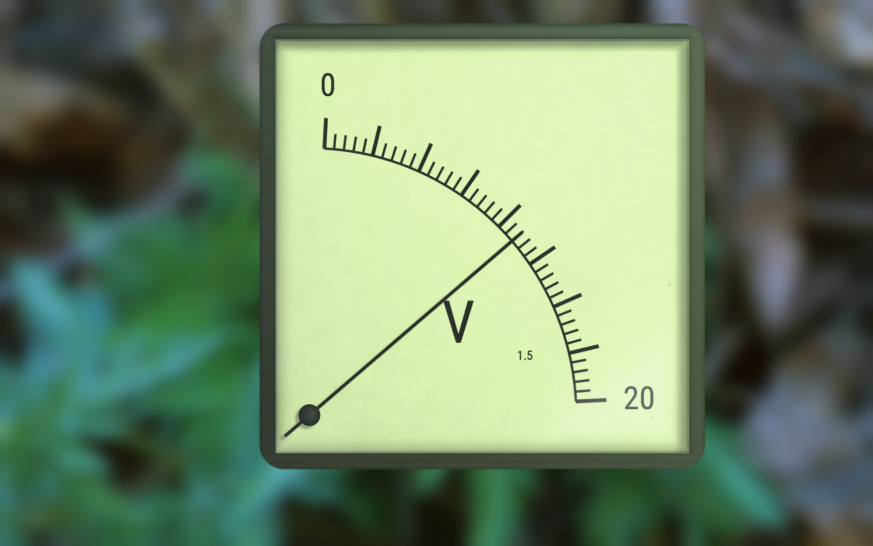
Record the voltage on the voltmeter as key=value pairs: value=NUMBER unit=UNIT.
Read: value=11 unit=V
